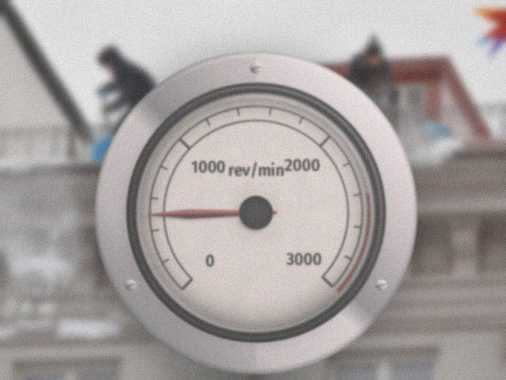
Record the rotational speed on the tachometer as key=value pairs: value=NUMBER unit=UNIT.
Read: value=500 unit=rpm
